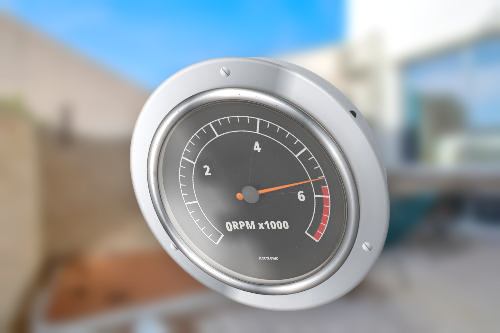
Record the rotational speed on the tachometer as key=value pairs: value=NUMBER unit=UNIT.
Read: value=5600 unit=rpm
